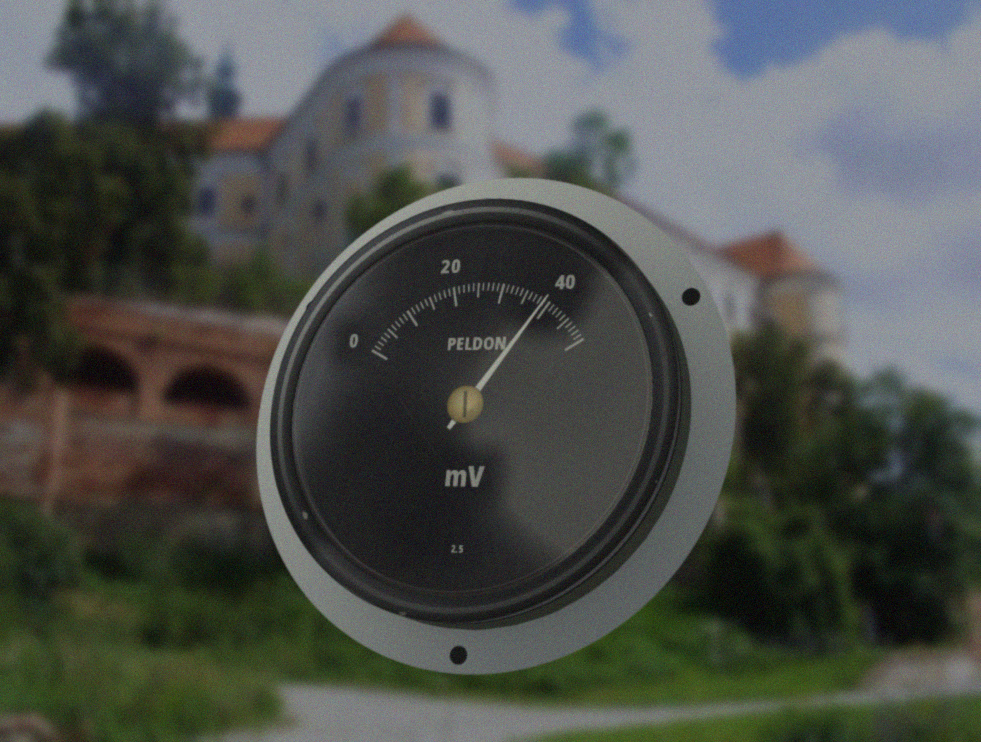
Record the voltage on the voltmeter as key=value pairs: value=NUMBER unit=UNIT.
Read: value=40 unit=mV
